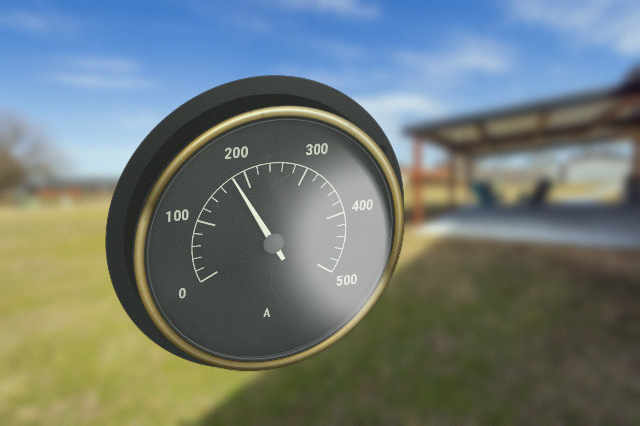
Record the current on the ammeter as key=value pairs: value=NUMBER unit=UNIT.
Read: value=180 unit=A
